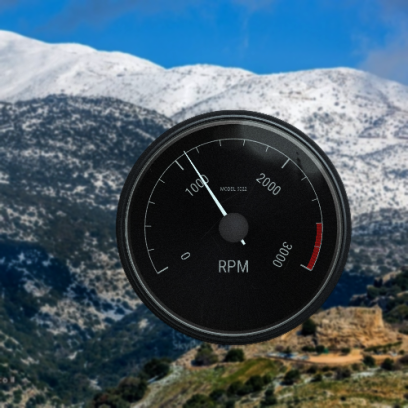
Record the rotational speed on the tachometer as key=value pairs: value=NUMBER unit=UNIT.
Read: value=1100 unit=rpm
